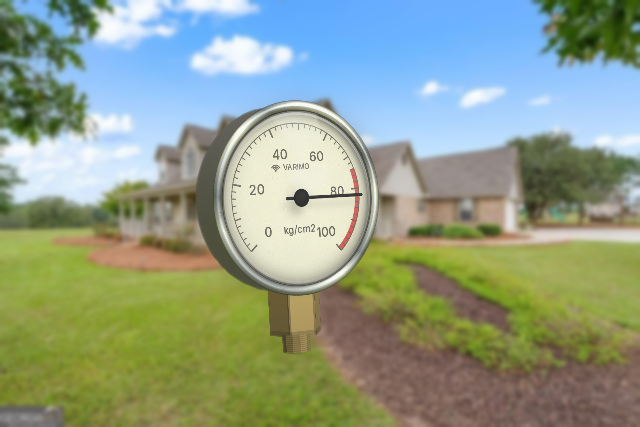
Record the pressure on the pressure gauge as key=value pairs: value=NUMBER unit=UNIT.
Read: value=82 unit=kg/cm²
